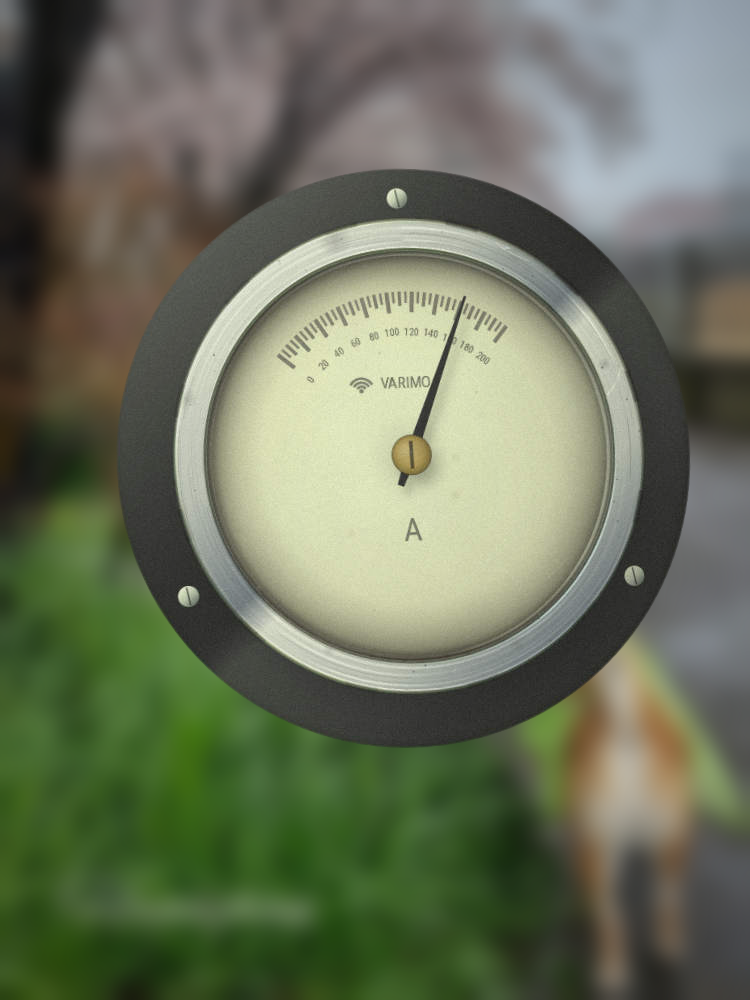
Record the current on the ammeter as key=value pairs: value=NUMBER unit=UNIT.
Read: value=160 unit=A
